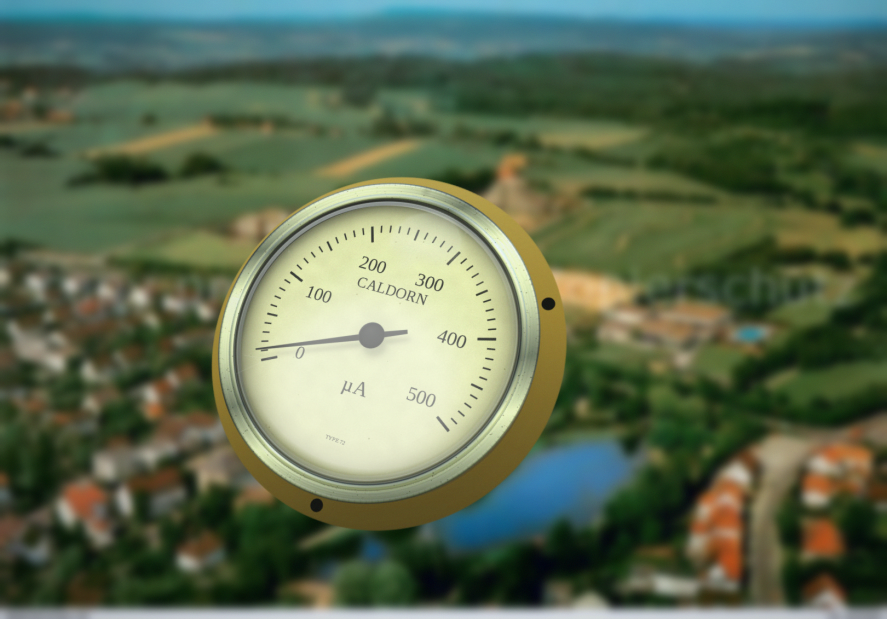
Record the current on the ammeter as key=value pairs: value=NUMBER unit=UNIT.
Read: value=10 unit=µA
